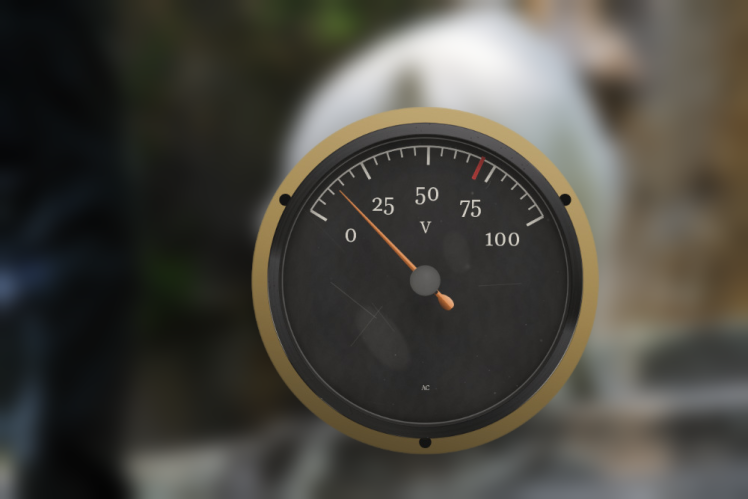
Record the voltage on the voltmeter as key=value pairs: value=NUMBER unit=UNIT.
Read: value=12.5 unit=V
